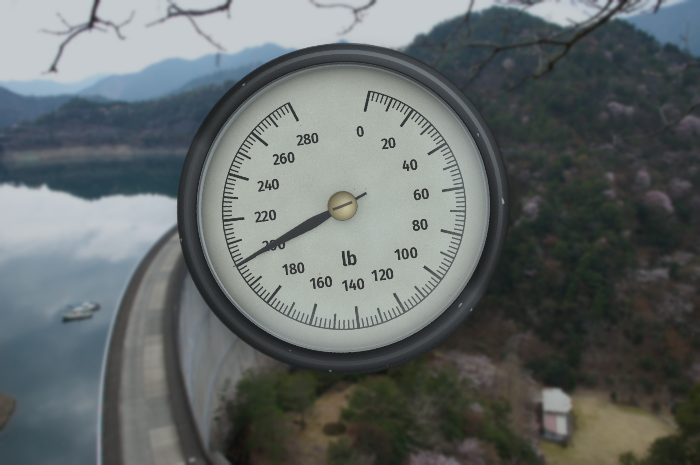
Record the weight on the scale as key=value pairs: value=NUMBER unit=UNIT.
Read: value=200 unit=lb
